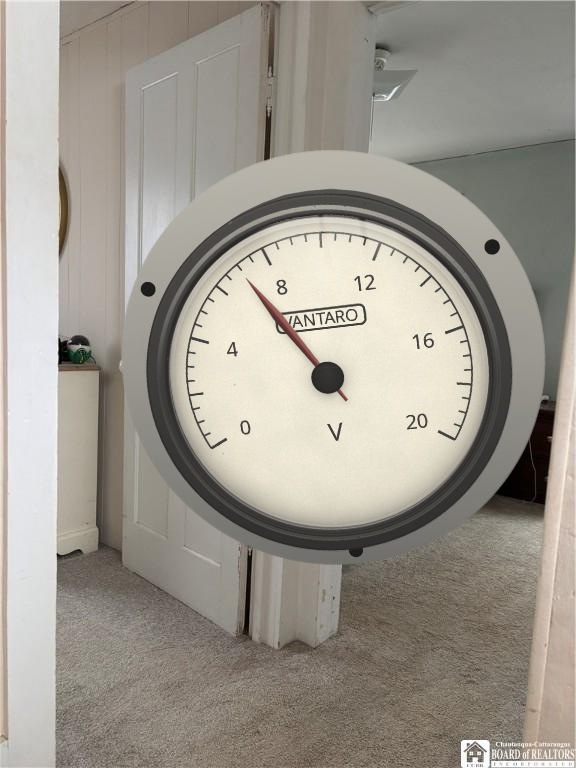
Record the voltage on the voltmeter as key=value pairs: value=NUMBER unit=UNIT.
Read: value=7 unit=V
